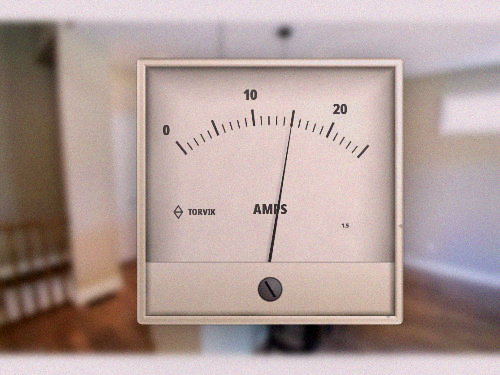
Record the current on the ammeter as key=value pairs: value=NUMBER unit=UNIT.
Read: value=15 unit=A
